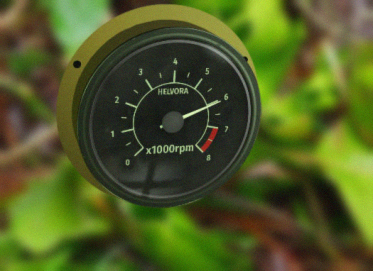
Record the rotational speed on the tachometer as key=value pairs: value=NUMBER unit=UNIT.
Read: value=6000 unit=rpm
